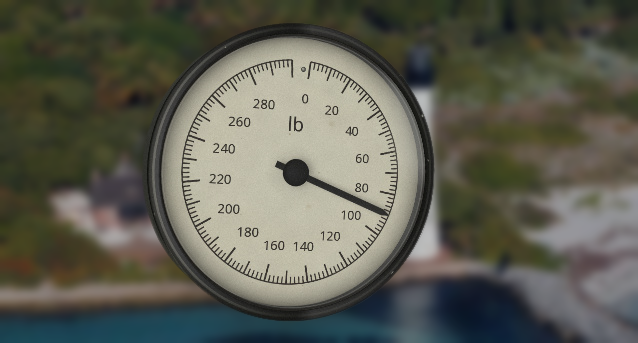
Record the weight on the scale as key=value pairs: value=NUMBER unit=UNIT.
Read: value=90 unit=lb
